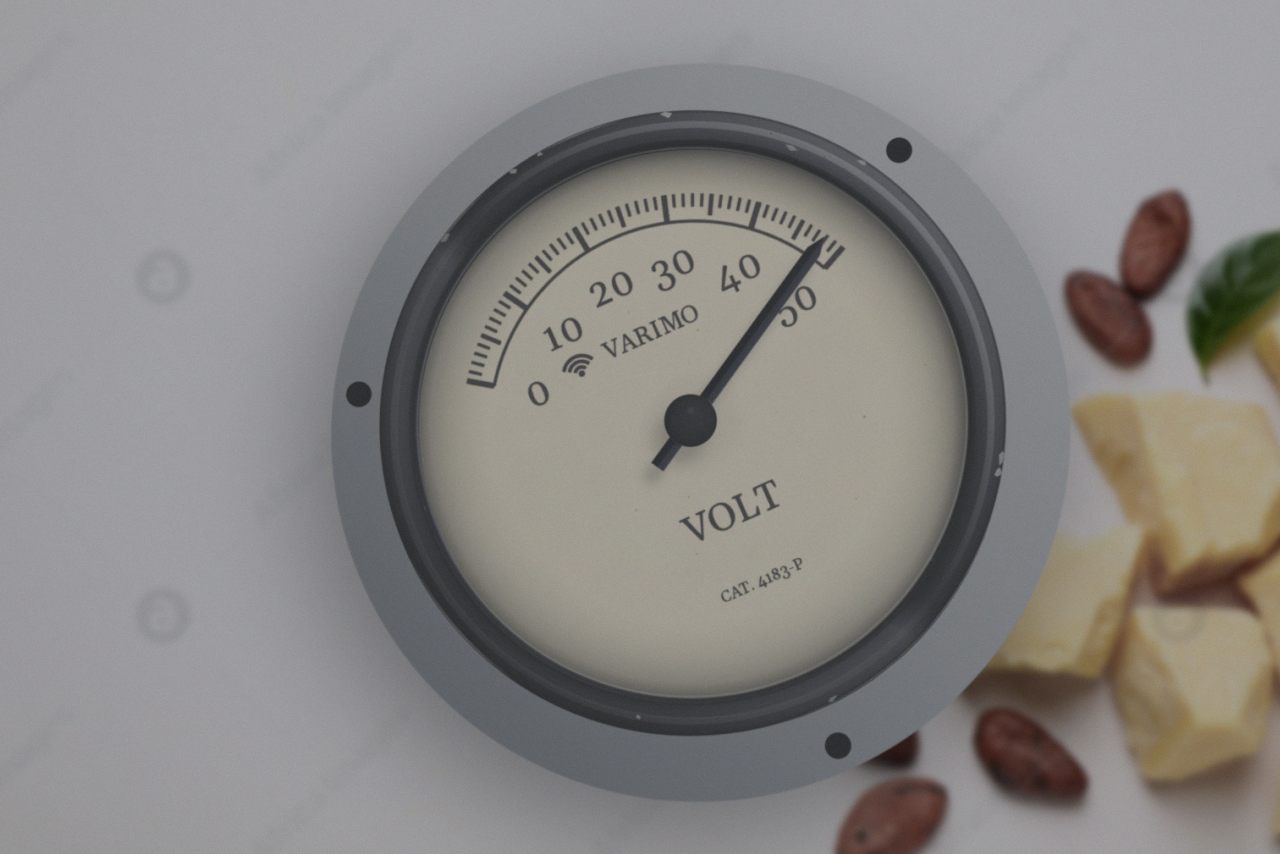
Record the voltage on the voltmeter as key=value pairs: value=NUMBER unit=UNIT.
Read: value=48 unit=V
